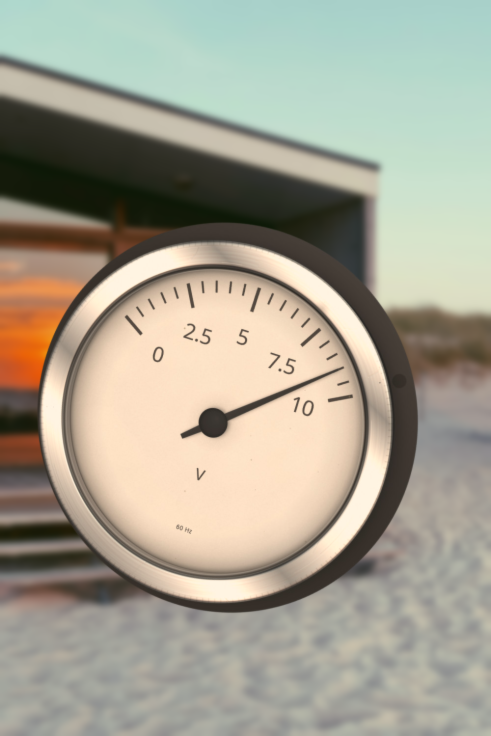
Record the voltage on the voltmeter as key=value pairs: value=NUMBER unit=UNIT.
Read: value=9 unit=V
